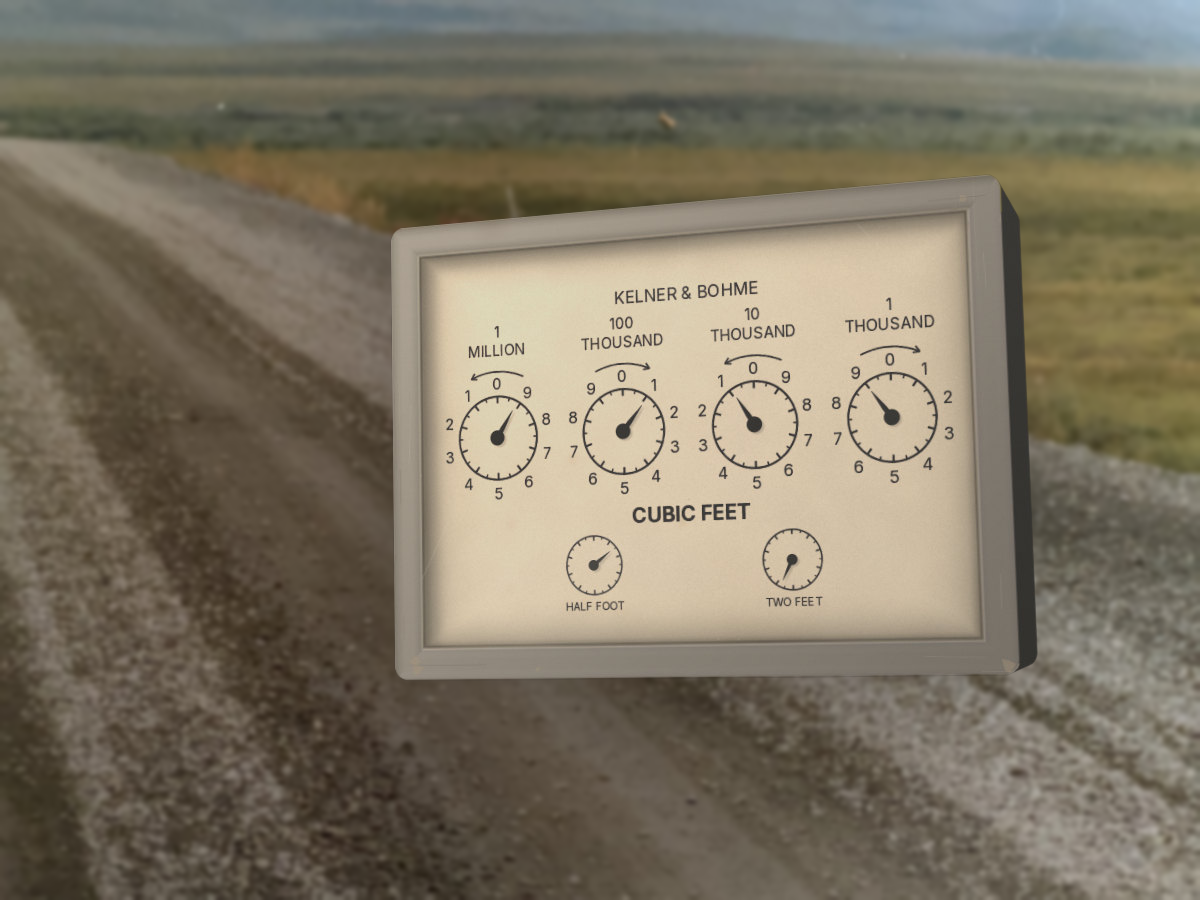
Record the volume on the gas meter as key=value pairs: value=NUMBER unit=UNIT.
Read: value=910900 unit=ft³
